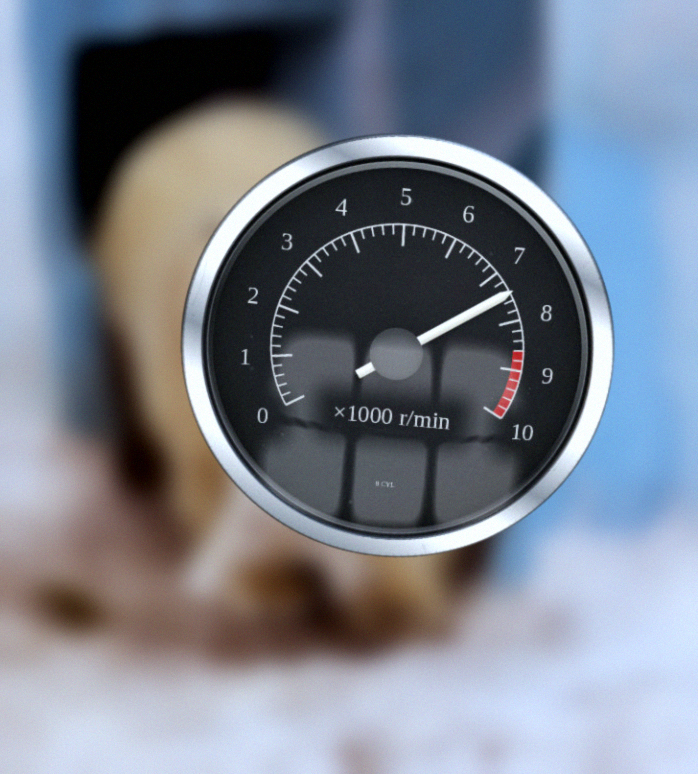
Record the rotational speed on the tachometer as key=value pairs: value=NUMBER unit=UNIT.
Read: value=7400 unit=rpm
